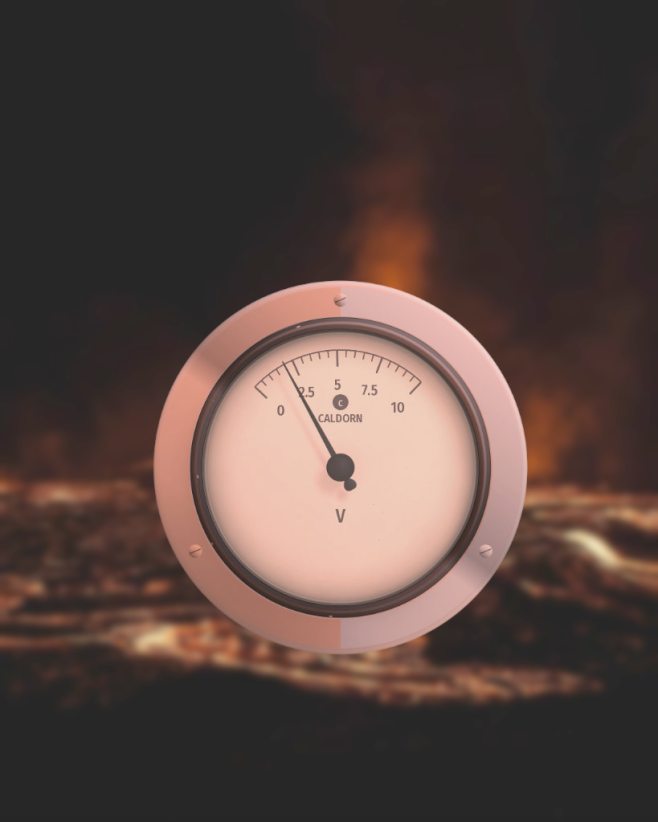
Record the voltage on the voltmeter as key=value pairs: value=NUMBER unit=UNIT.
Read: value=2 unit=V
